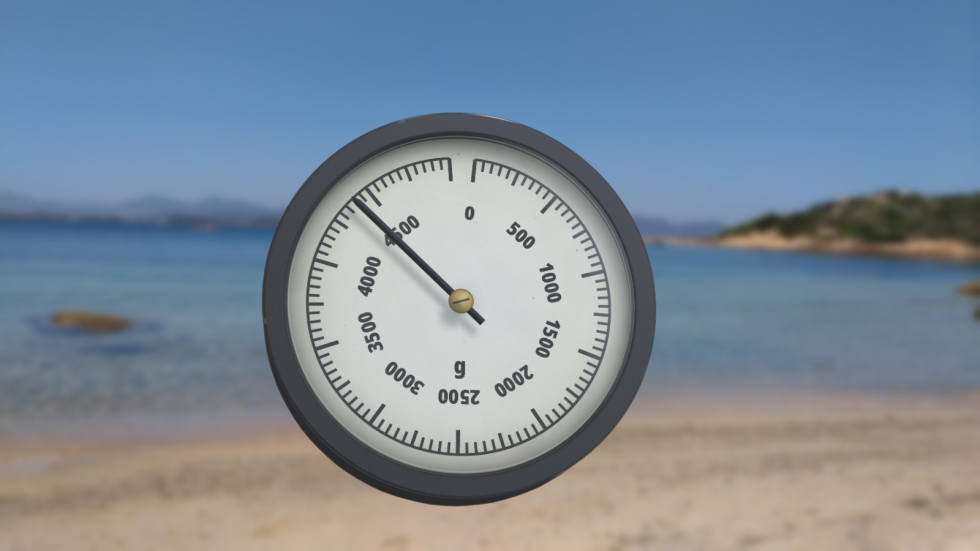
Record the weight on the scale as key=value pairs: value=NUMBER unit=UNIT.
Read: value=4400 unit=g
